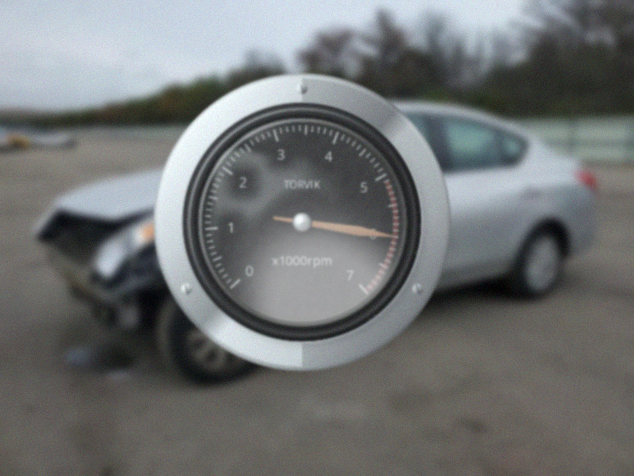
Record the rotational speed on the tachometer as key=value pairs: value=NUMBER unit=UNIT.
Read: value=6000 unit=rpm
